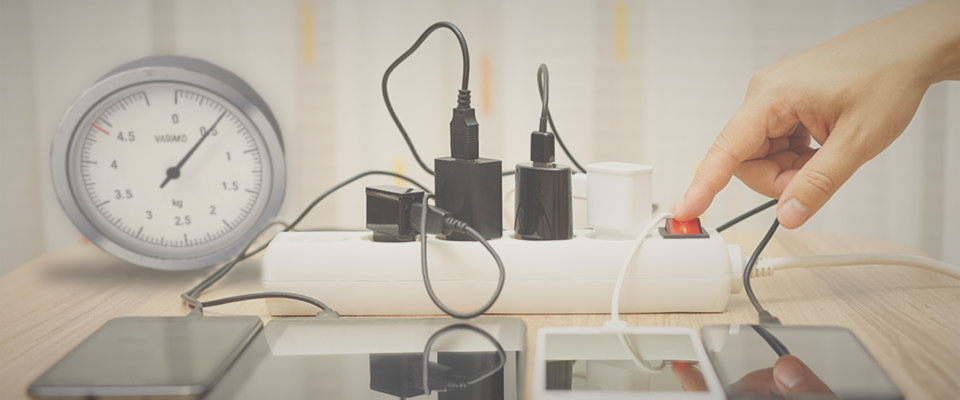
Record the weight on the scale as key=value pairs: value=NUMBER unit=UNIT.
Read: value=0.5 unit=kg
